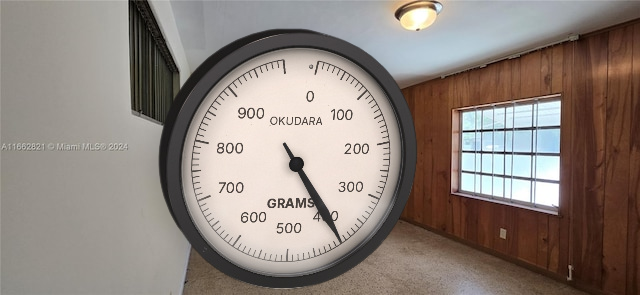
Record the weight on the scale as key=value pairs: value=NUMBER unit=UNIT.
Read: value=400 unit=g
